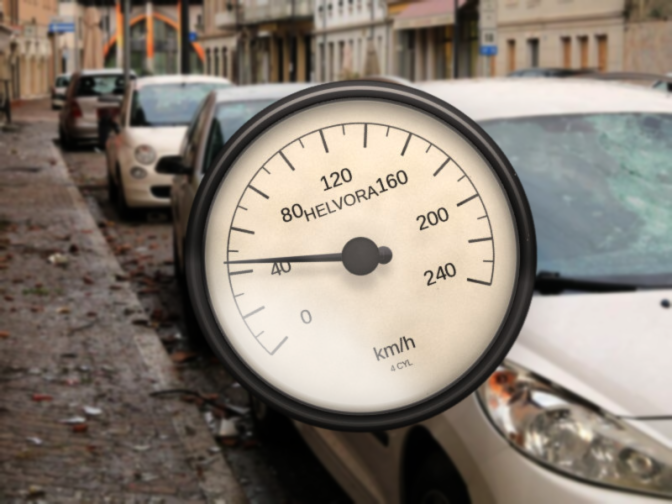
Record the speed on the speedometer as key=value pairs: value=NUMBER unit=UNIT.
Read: value=45 unit=km/h
